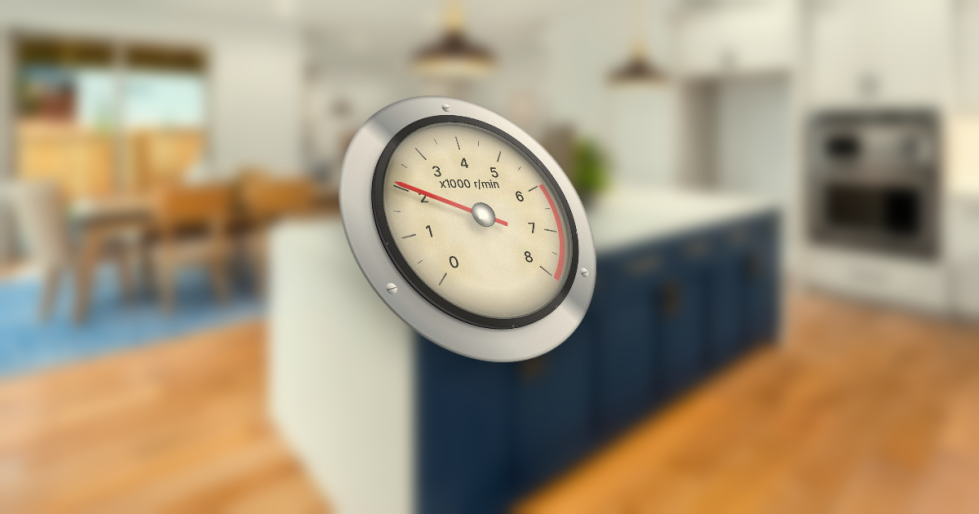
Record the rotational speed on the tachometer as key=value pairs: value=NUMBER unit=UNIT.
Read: value=2000 unit=rpm
